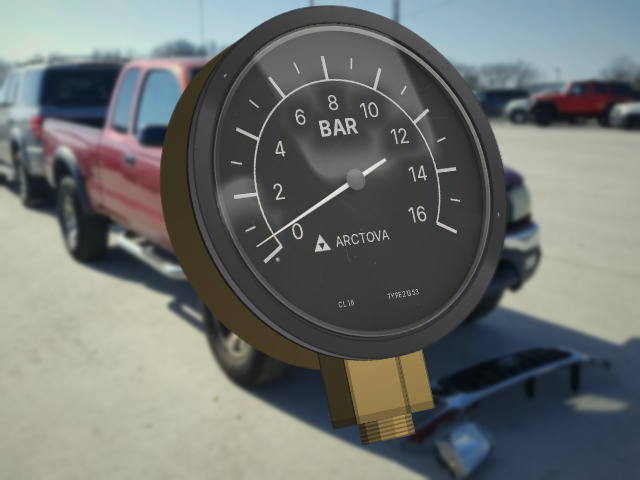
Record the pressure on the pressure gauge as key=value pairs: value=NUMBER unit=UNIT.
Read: value=0.5 unit=bar
